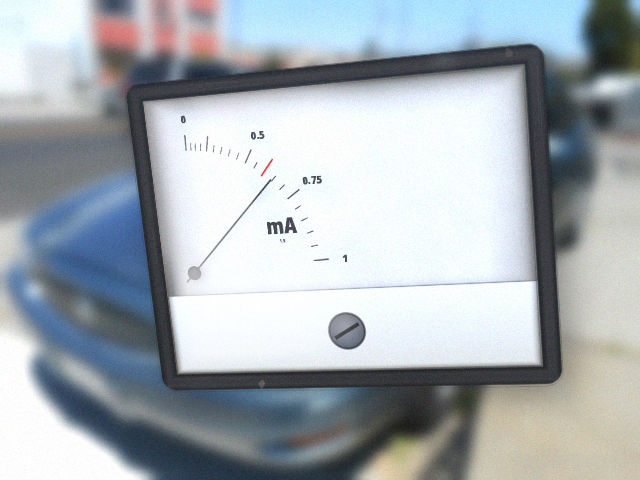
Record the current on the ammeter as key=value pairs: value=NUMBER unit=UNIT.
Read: value=0.65 unit=mA
